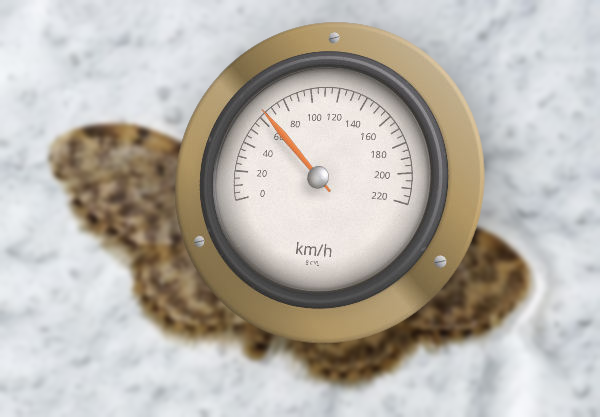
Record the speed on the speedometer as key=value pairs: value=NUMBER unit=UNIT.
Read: value=65 unit=km/h
